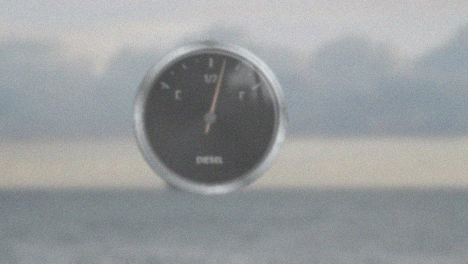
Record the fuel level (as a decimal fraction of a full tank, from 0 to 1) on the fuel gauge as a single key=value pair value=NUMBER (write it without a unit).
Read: value=0.625
